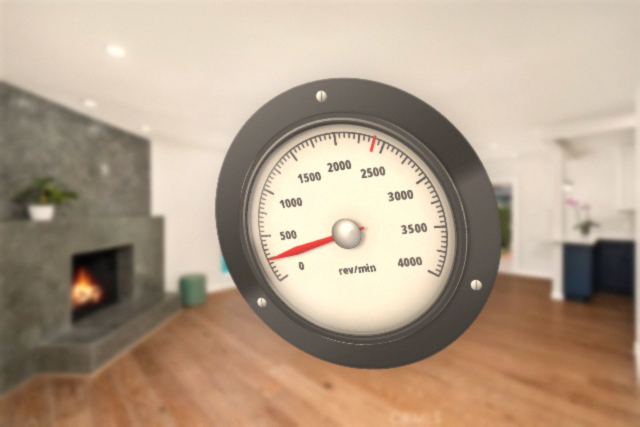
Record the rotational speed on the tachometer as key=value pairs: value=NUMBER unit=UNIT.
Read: value=250 unit=rpm
